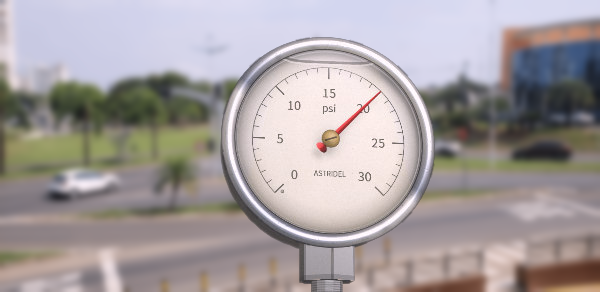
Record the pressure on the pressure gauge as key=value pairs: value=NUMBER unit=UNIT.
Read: value=20 unit=psi
